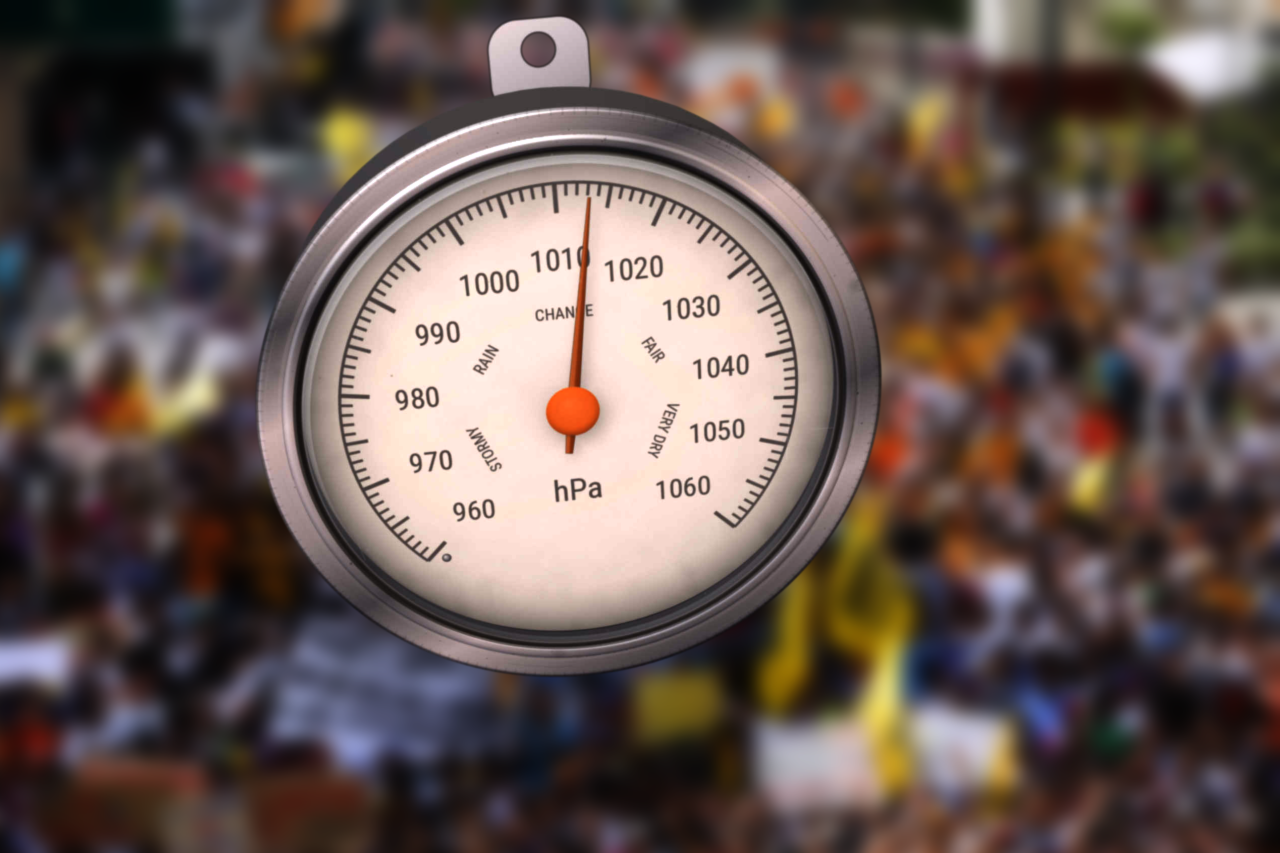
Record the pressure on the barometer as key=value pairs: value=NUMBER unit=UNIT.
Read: value=1013 unit=hPa
